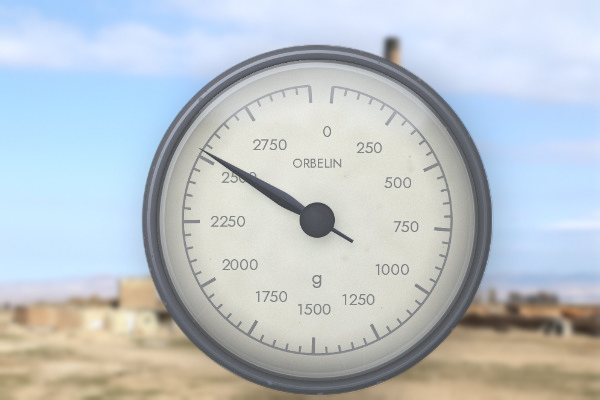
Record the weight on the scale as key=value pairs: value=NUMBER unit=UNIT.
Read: value=2525 unit=g
